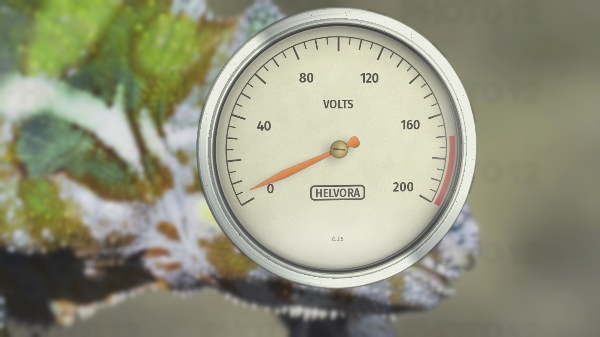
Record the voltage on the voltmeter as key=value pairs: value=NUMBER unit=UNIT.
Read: value=5 unit=V
